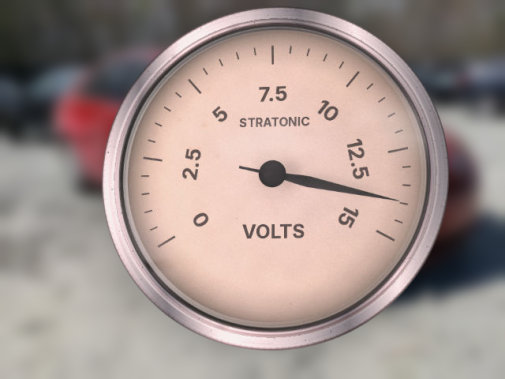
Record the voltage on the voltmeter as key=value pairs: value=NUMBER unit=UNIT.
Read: value=14 unit=V
